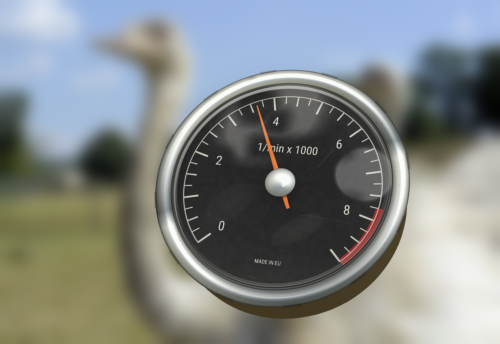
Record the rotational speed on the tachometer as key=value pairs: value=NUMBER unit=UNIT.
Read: value=3625 unit=rpm
